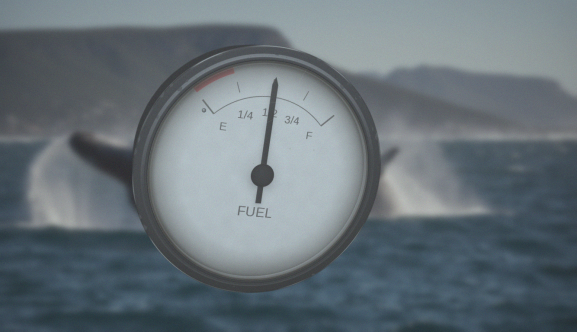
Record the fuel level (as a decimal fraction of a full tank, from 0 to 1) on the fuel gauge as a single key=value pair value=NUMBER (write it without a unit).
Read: value=0.5
